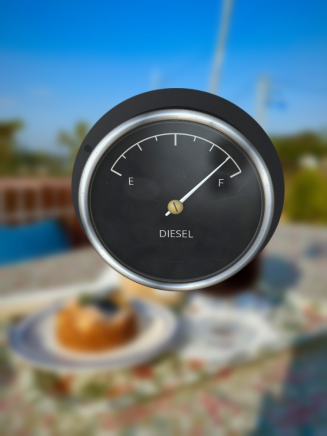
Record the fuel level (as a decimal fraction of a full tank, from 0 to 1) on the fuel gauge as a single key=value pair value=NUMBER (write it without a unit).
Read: value=0.875
